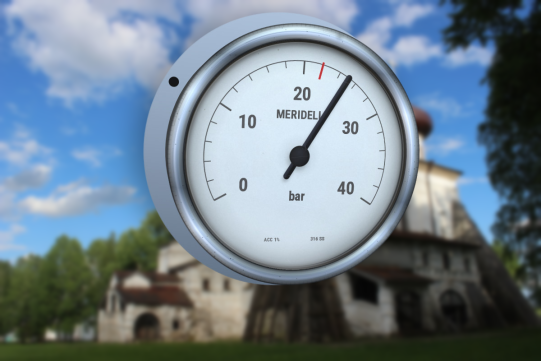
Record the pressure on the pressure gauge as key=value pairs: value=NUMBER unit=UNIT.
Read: value=25 unit=bar
